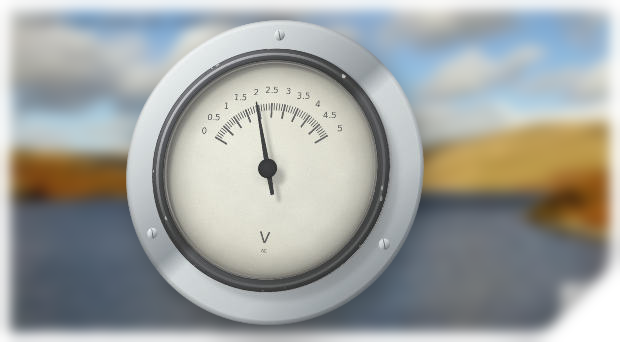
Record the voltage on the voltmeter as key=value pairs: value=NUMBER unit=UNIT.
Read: value=2 unit=V
